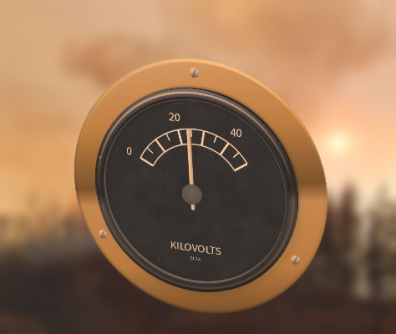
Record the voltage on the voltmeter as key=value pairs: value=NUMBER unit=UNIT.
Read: value=25 unit=kV
